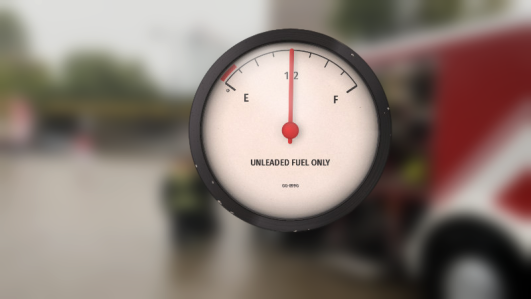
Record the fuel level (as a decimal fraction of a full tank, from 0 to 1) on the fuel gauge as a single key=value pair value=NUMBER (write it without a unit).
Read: value=0.5
